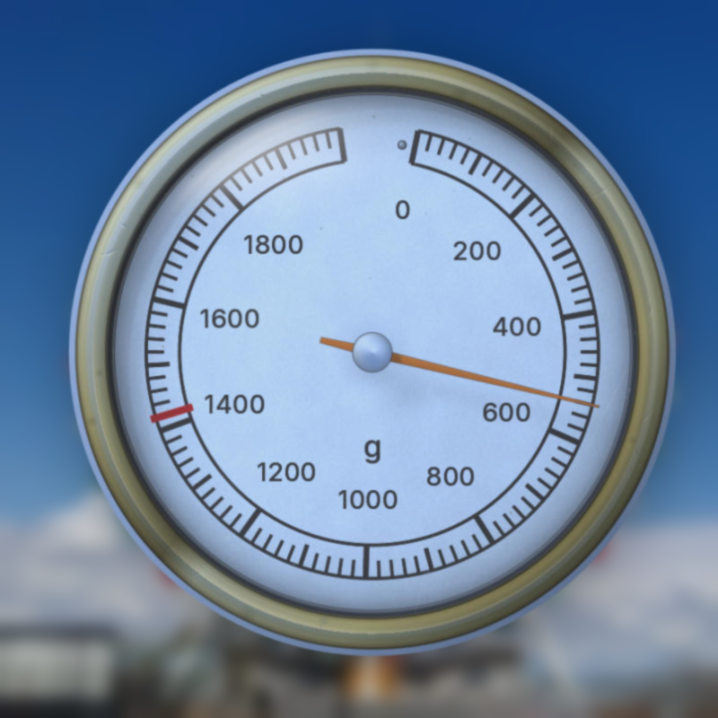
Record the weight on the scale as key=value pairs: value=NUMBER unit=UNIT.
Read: value=540 unit=g
